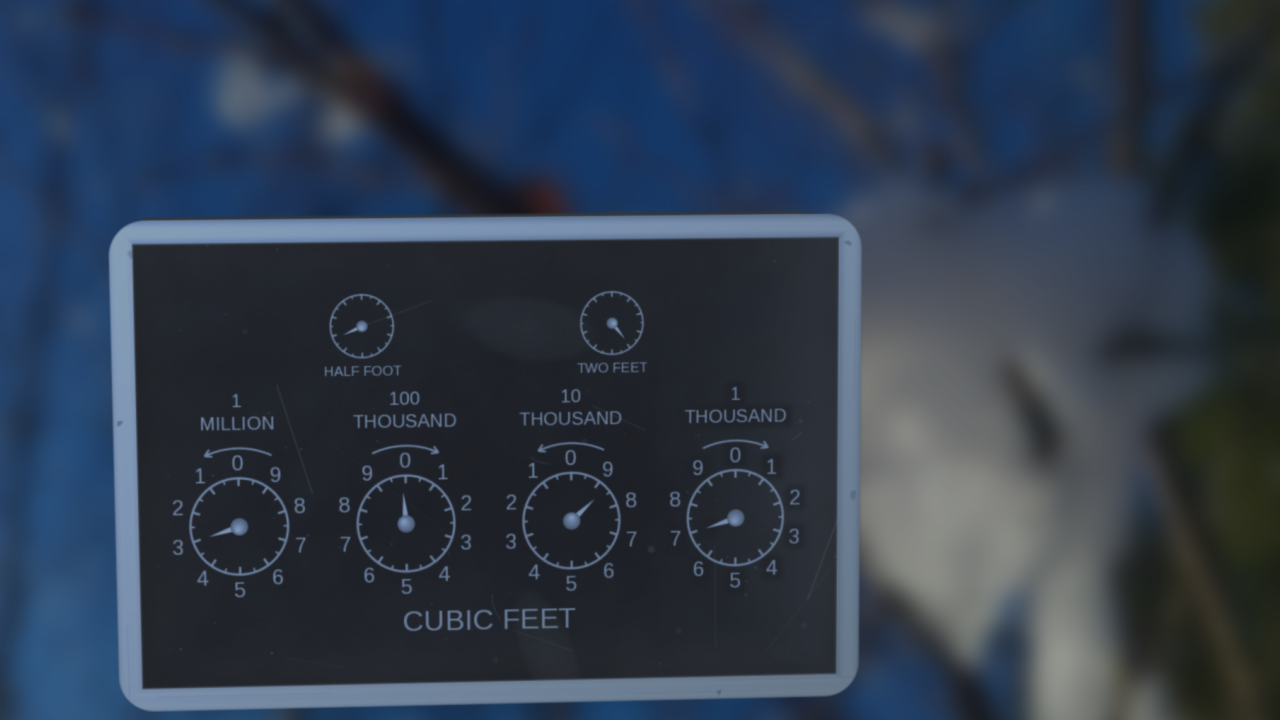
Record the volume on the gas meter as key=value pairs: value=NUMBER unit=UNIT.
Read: value=298700 unit=ft³
